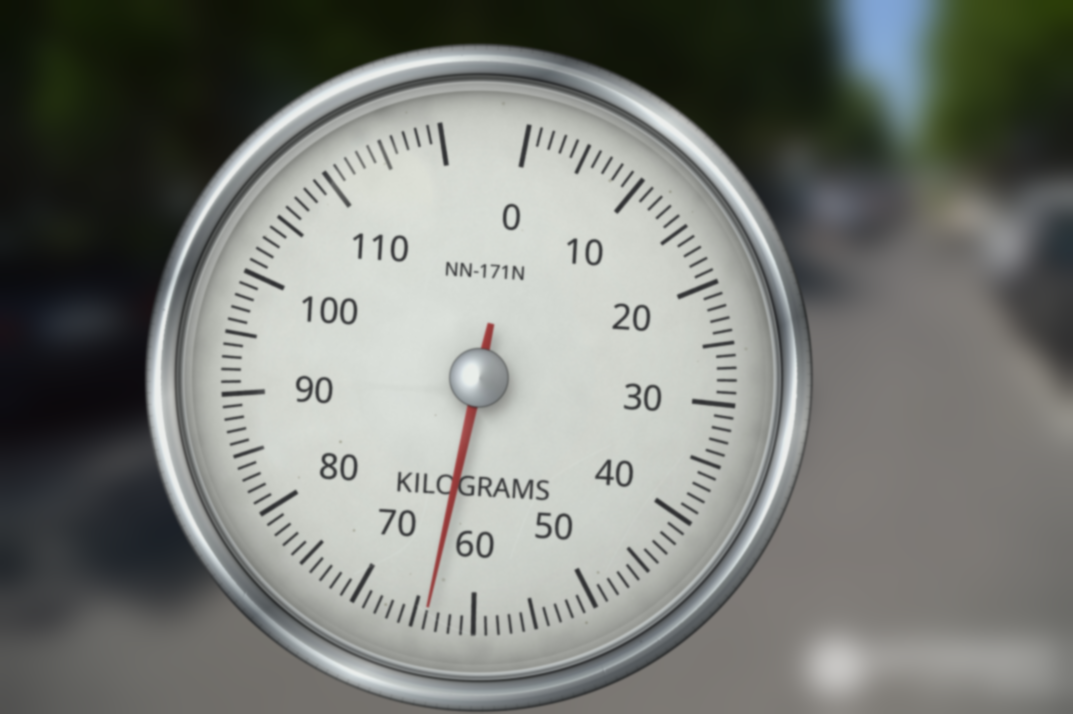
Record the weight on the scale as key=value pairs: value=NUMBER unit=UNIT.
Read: value=64 unit=kg
